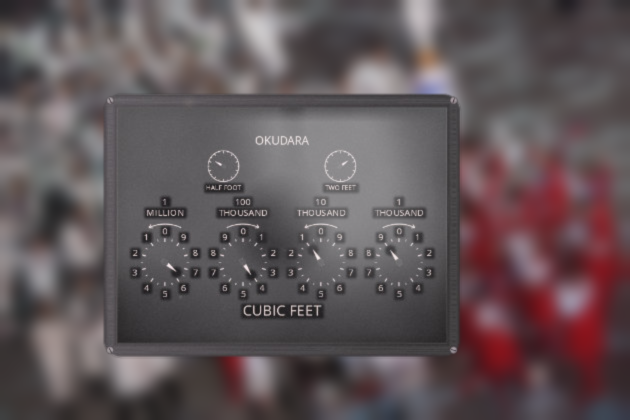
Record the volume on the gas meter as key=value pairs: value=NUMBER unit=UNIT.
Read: value=640900 unit=ft³
